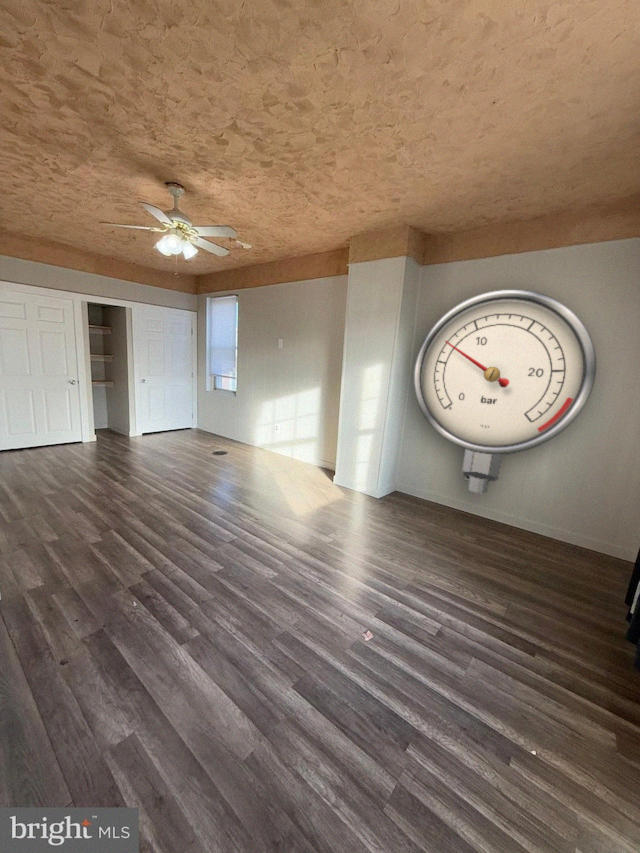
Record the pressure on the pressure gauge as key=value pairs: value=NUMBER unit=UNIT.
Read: value=7 unit=bar
